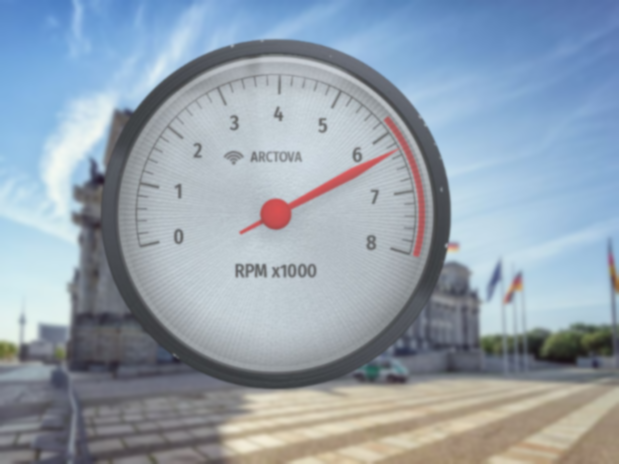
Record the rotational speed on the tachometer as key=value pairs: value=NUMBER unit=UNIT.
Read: value=6300 unit=rpm
